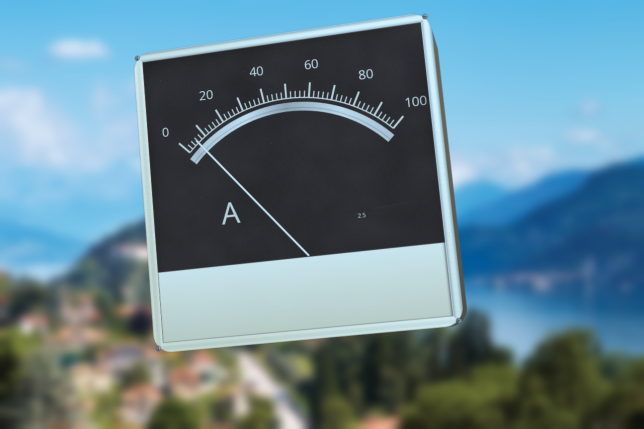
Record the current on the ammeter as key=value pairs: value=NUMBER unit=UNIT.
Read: value=6 unit=A
